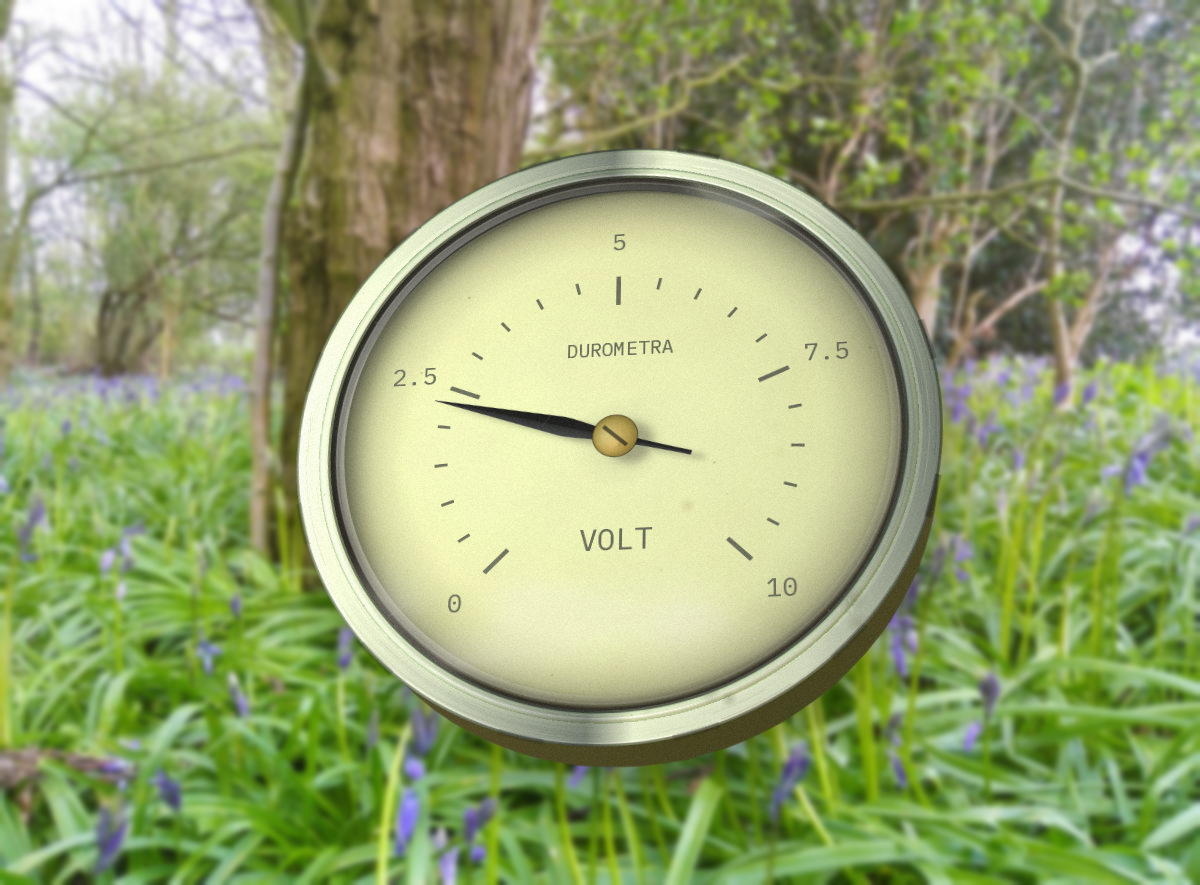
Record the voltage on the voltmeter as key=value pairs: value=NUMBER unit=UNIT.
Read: value=2.25 unit=V
